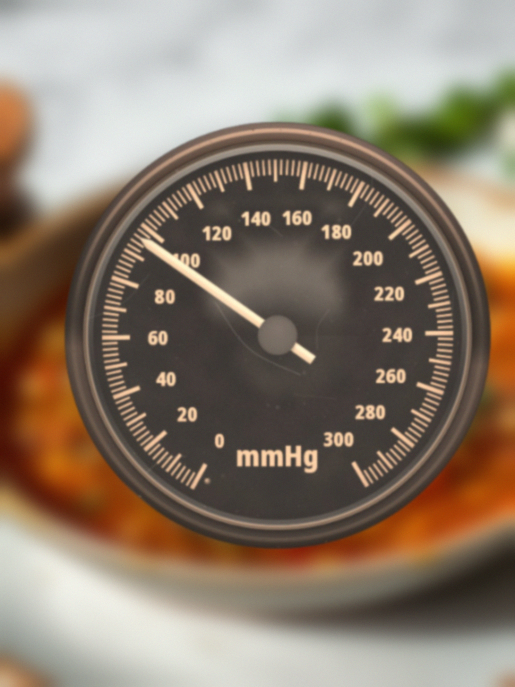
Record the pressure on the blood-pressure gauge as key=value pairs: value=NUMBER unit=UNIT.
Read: value=96 unit=mmHg
